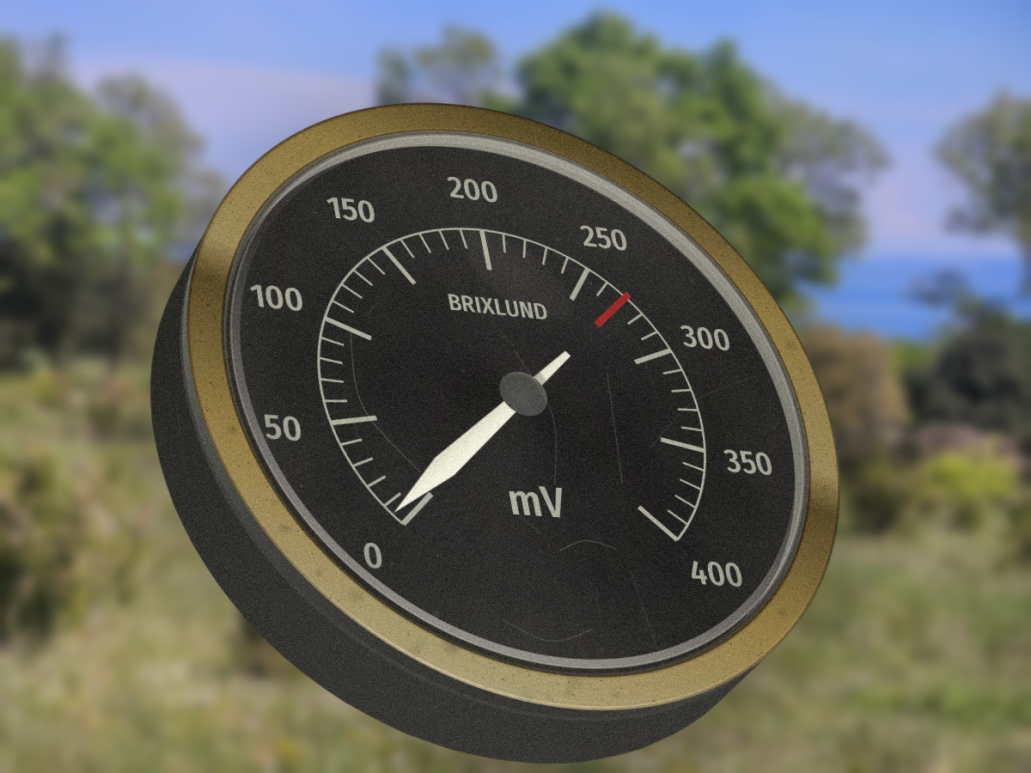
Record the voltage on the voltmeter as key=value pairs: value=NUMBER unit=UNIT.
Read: value=5 unit=mV
